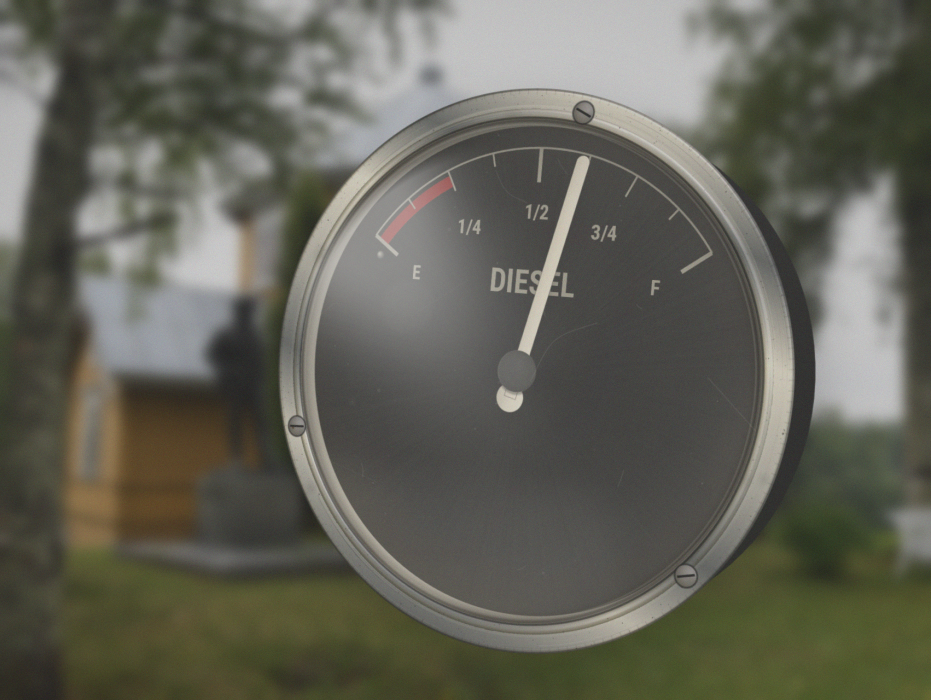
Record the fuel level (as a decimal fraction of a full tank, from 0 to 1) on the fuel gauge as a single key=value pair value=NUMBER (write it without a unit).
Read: value=0.625
